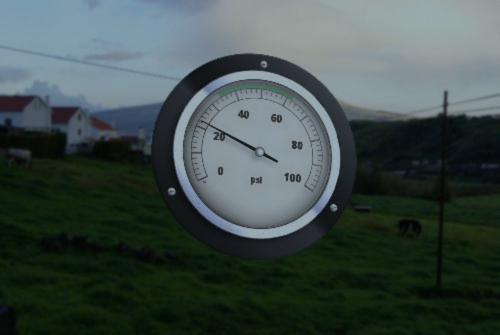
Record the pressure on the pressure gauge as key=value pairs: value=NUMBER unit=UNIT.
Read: value=22 unit=psi
